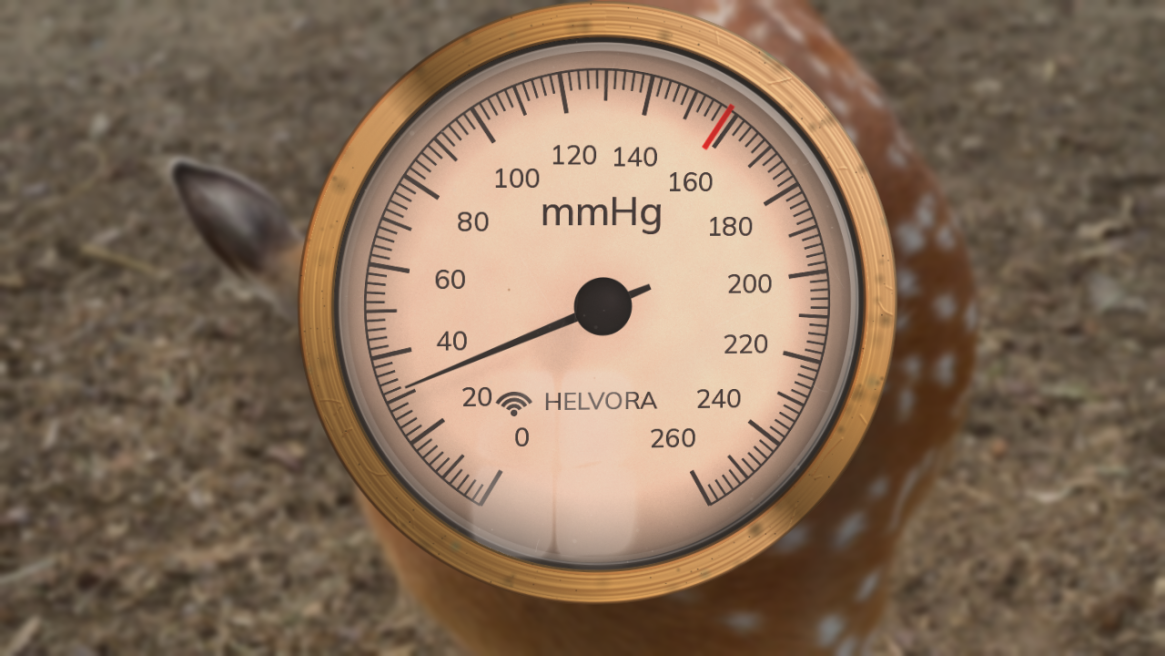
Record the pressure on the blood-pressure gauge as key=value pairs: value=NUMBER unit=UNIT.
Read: value=32 unit=mmHg
